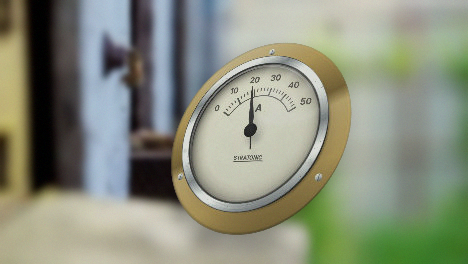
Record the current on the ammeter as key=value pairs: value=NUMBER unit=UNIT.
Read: value=20 unit=A
